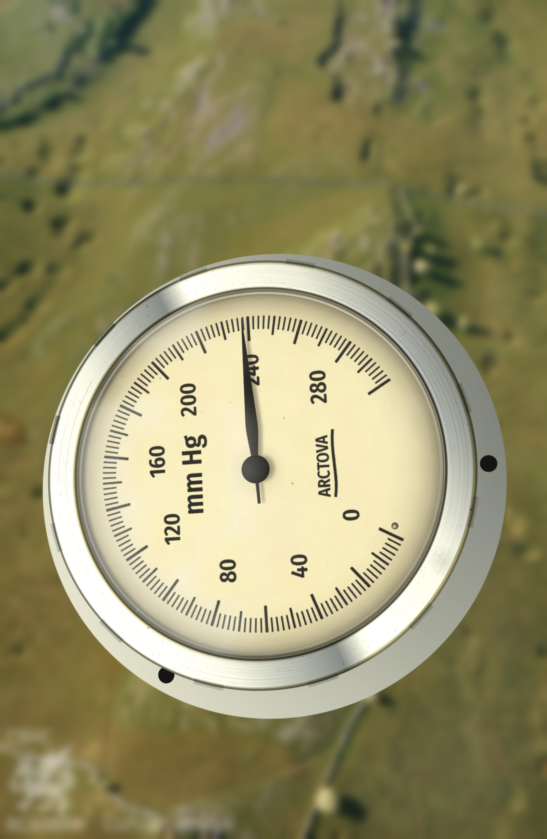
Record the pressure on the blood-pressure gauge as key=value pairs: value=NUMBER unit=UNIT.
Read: value=238 unit=mmHg
